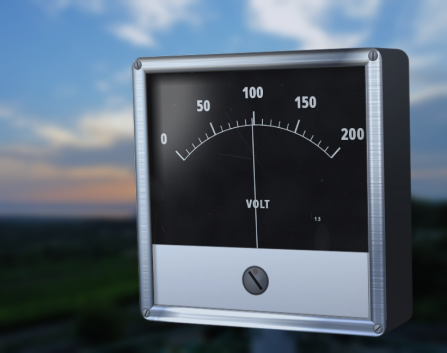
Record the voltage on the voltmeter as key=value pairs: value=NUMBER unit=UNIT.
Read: value=100 unit=V
